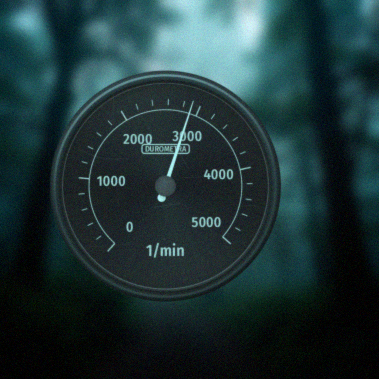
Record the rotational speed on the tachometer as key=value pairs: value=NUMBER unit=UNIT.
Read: value=2900 unit=rpm
